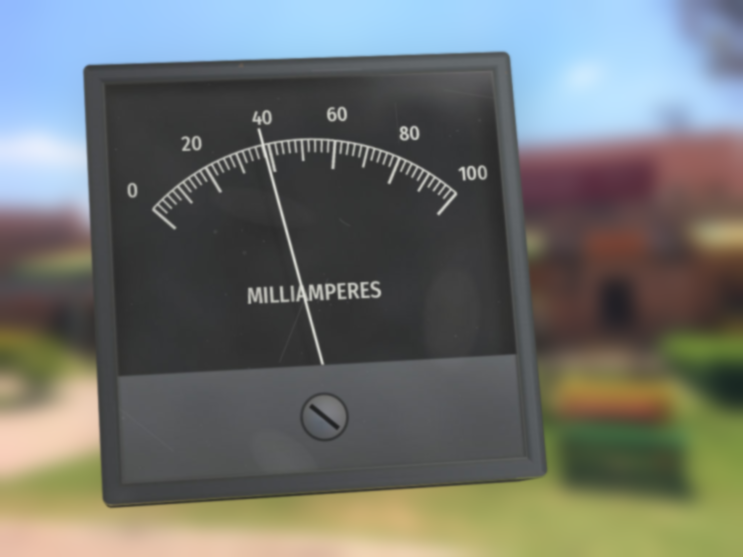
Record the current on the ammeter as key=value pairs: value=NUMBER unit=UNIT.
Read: value=38 unit=mA
